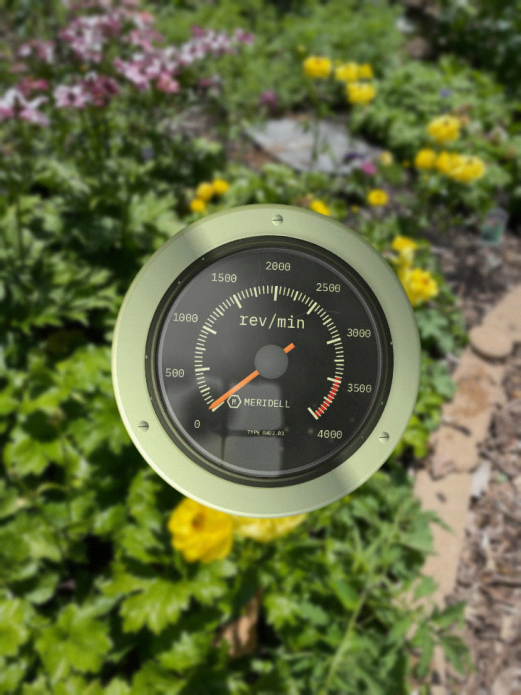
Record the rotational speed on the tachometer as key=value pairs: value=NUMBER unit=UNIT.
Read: value=50 unit=rpm
